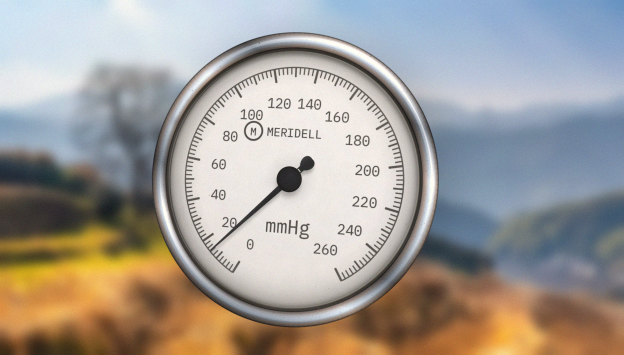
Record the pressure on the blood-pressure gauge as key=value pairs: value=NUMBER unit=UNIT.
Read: value=14 unit=mmHg
